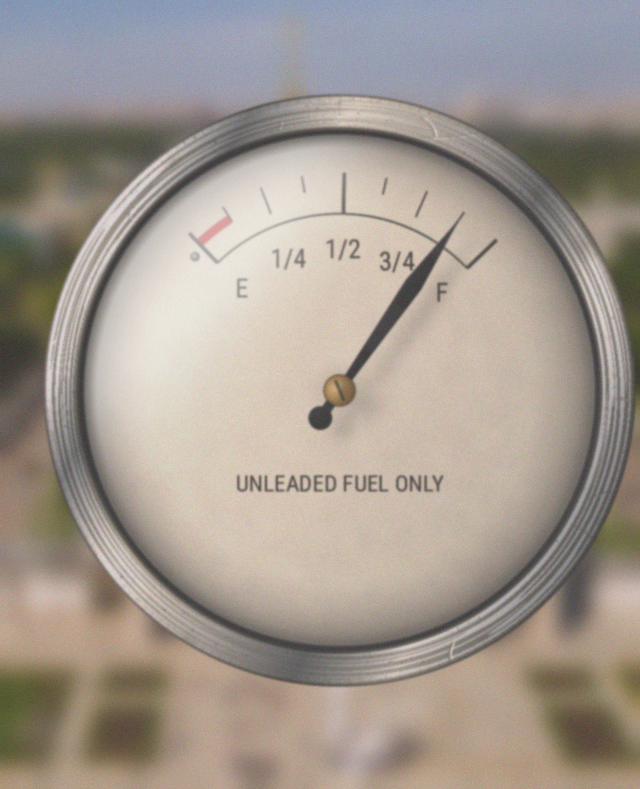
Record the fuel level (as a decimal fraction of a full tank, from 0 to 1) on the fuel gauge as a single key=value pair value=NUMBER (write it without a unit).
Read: value=0.875
